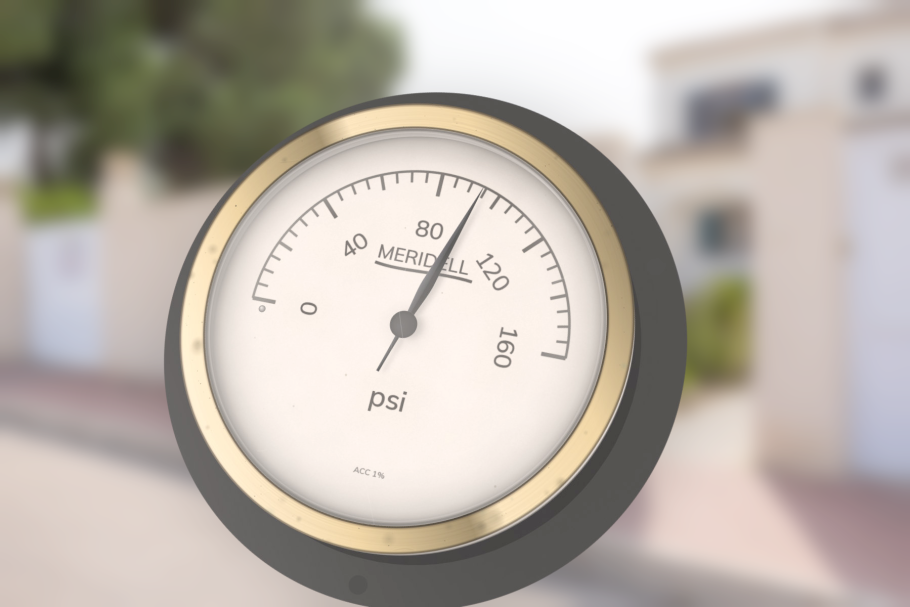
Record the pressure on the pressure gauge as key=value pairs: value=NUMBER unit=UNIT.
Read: value=95 unit=psi
